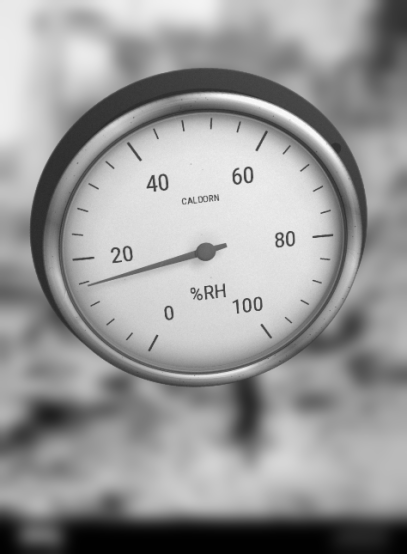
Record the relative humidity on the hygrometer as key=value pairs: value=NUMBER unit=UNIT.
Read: value=16 unit=%
